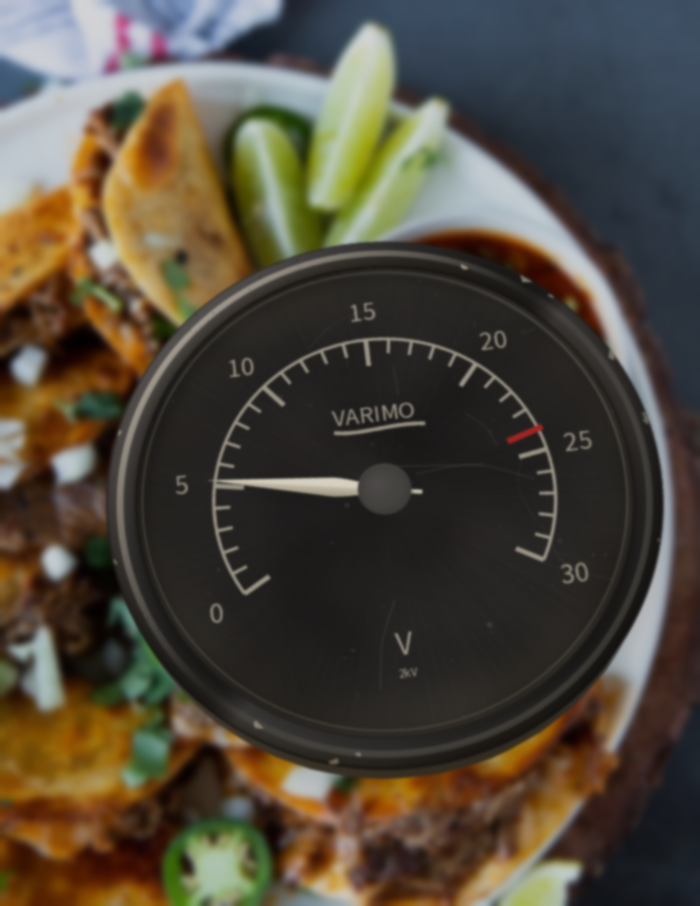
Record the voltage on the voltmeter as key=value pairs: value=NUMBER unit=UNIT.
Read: value=5 unit=V
